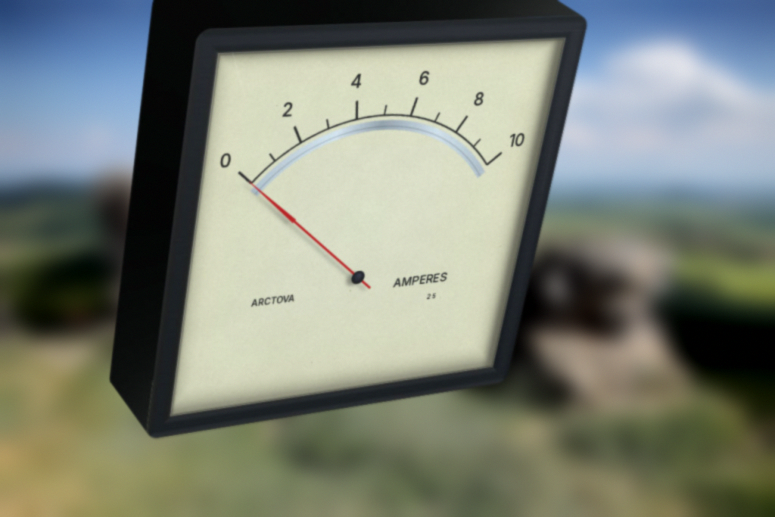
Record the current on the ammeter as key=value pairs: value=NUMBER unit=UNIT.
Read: value=0 unit=A
